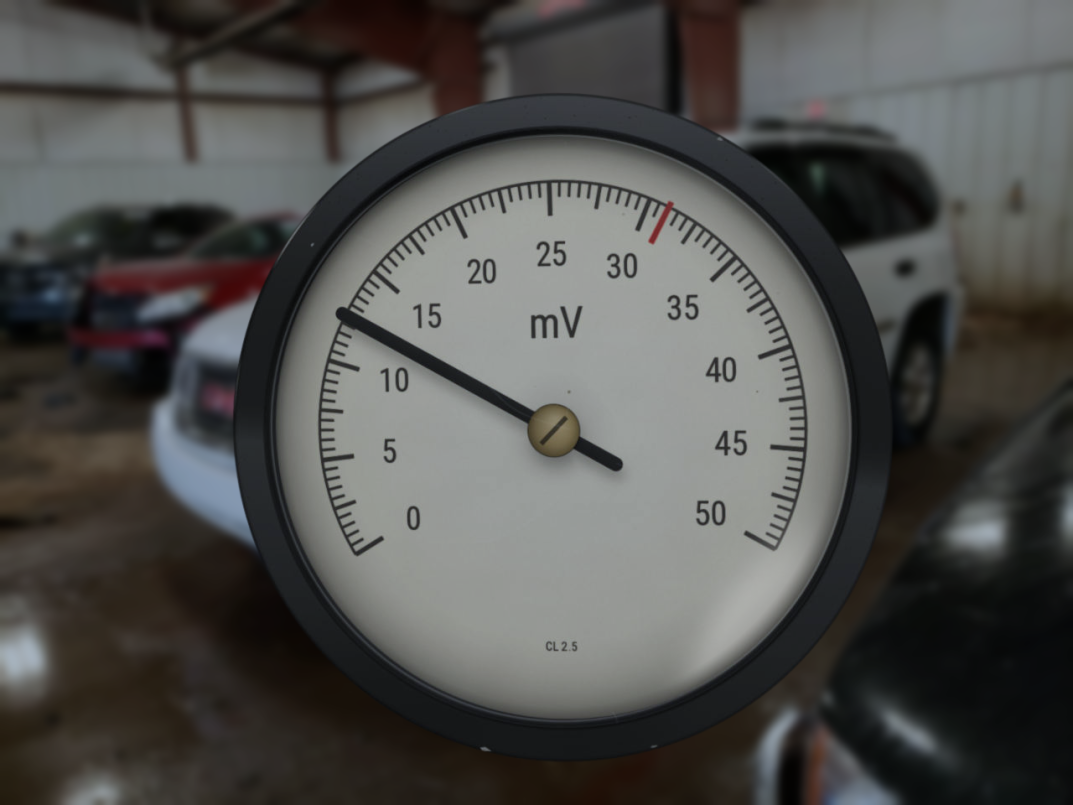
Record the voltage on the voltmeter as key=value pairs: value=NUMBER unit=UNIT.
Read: value=12.5 unit=mV
